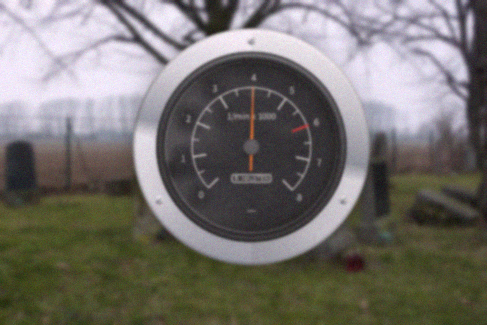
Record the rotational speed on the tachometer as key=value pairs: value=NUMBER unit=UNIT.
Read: value=4000 unit=rpm
